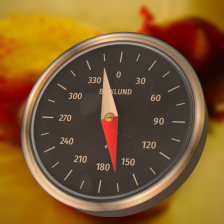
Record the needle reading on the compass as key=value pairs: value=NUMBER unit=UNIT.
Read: value=165 unit=°
